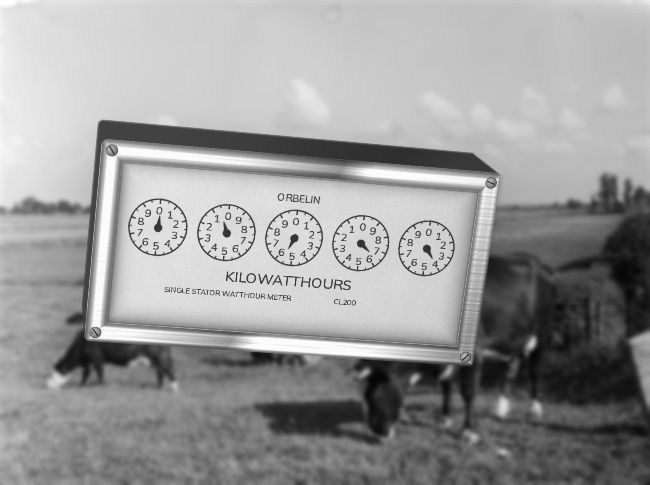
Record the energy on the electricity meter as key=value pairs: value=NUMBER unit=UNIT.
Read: value=564 unit=kWh
